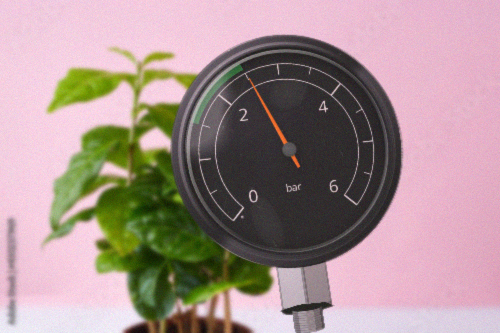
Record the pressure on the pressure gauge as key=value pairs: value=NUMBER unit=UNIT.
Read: value=2.5 unit=bar
